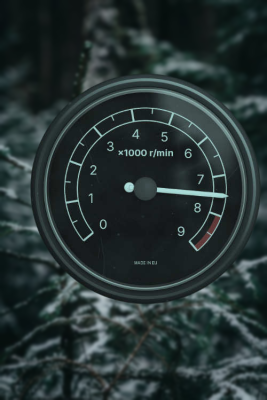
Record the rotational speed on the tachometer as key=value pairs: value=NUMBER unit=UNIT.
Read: value=7500 unit=rpm
